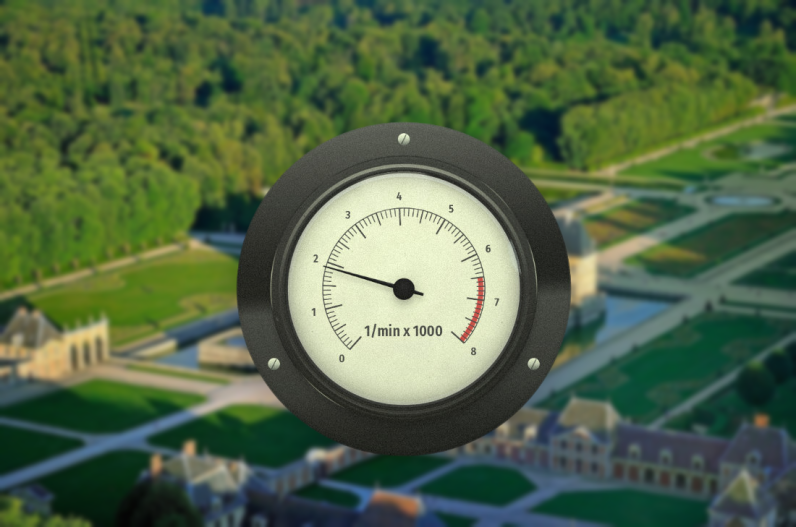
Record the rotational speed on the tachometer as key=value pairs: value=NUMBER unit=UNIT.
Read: value=1900 unit=rpm
